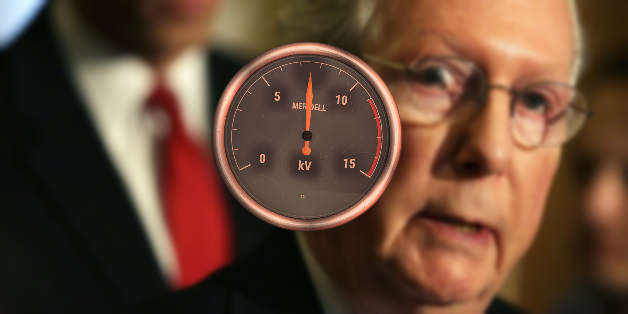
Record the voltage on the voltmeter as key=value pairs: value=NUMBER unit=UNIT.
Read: value=7.5 unit=kV
